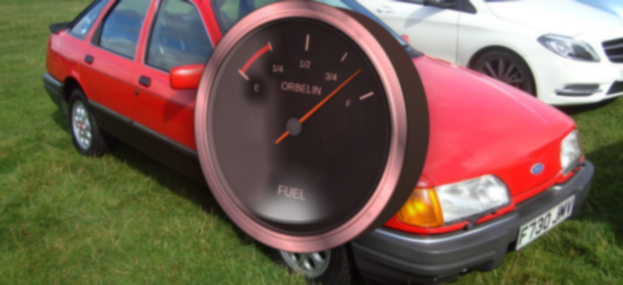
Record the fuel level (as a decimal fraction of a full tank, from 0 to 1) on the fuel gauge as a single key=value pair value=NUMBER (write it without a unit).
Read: value=0.875
